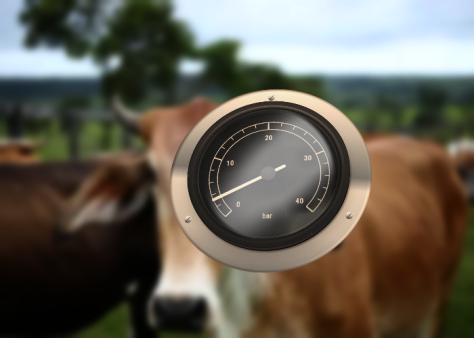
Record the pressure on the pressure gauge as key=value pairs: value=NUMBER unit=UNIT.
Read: value=3 unit=bar
